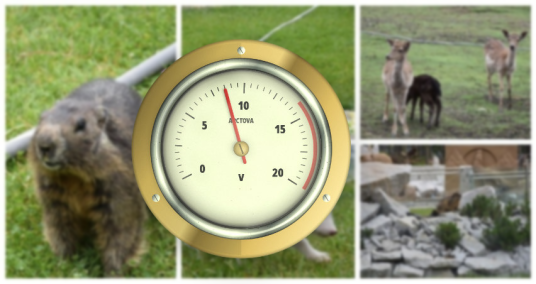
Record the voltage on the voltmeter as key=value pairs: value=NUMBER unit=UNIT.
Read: value=8.5 unit=V
